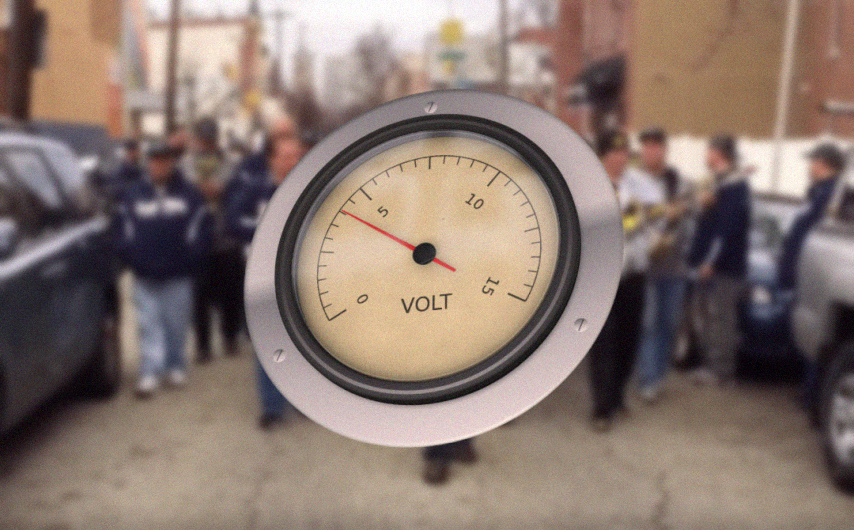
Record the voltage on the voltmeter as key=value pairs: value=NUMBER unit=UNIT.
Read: value=4 unit=V
